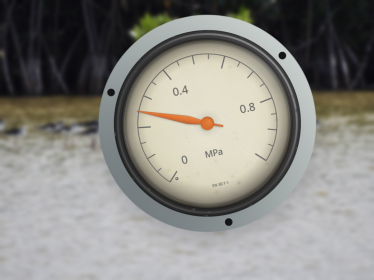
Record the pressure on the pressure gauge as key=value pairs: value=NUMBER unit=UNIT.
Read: value=0.25 unit=MPa
